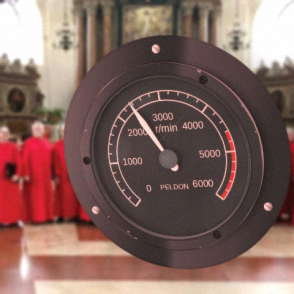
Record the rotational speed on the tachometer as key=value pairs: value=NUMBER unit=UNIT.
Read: value=2400 unit=rpm
